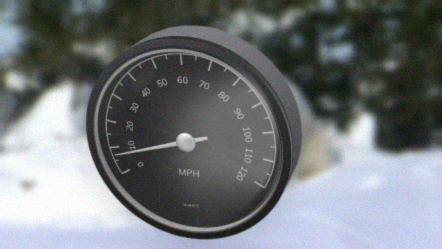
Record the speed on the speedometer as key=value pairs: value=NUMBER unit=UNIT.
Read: value=7.5 unit=mph
